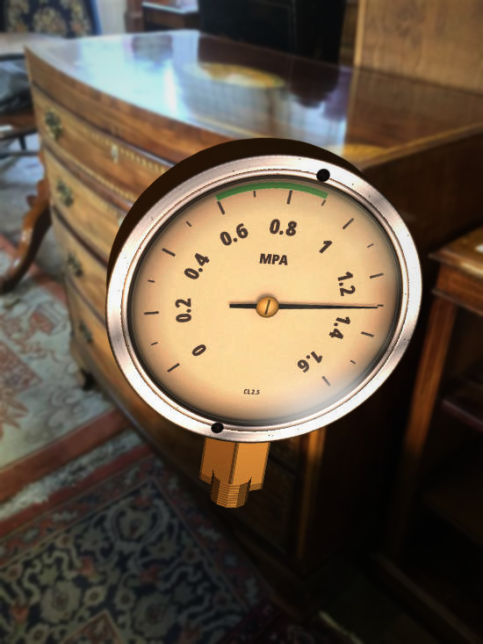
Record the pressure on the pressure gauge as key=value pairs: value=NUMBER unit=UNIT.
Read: value=1.3 unit=MPa
